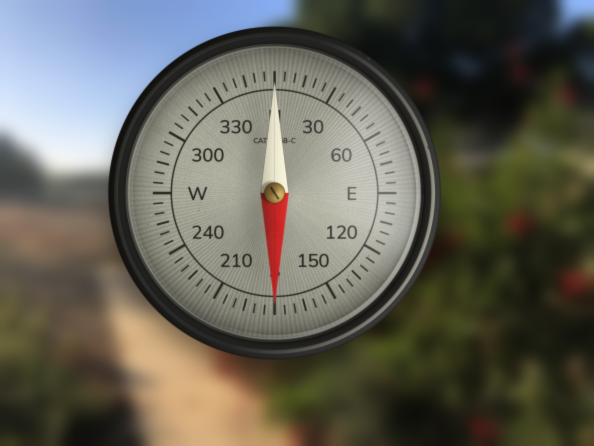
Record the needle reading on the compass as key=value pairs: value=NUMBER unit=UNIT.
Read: value=180 unit=°
